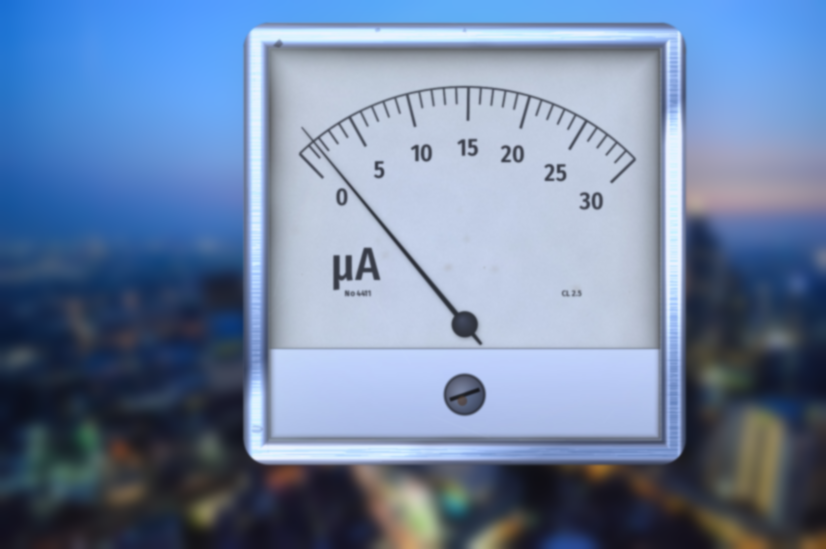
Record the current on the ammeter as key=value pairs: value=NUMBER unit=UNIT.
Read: value=1.5 unit=µA
